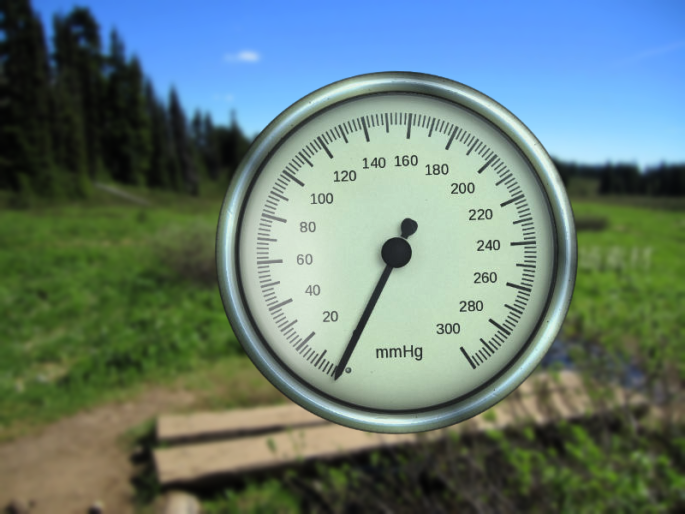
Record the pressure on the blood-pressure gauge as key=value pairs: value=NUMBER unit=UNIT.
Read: value=0 unit=mmHg
